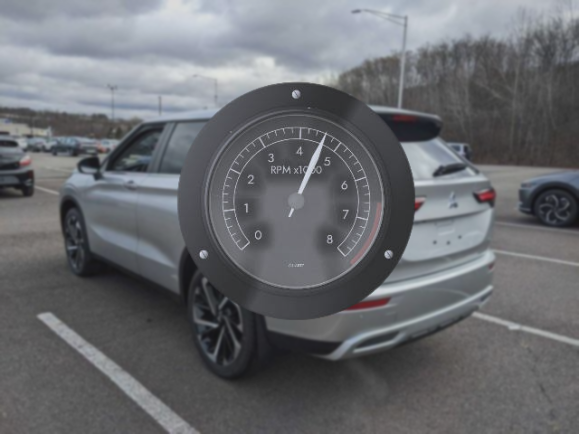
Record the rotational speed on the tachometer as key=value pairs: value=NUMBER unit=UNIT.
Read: value=4600 unit=rpm
